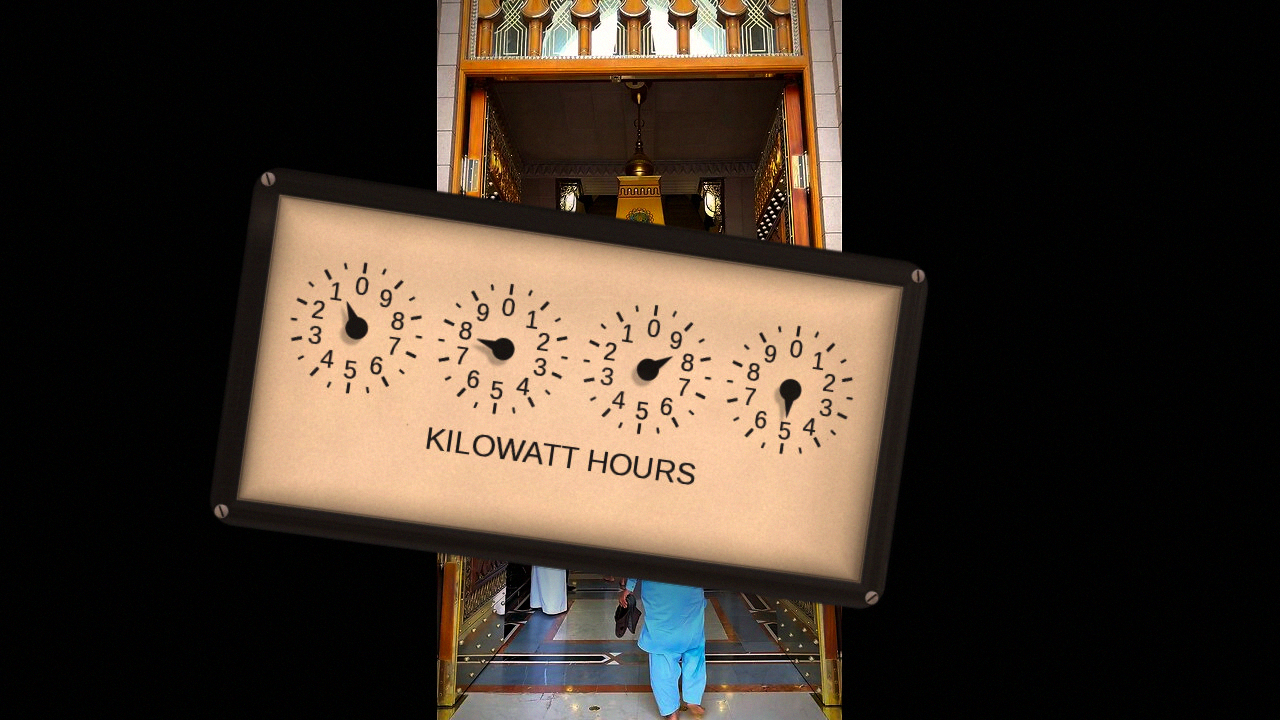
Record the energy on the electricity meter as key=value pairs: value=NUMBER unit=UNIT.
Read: value=785 unit=kWh
